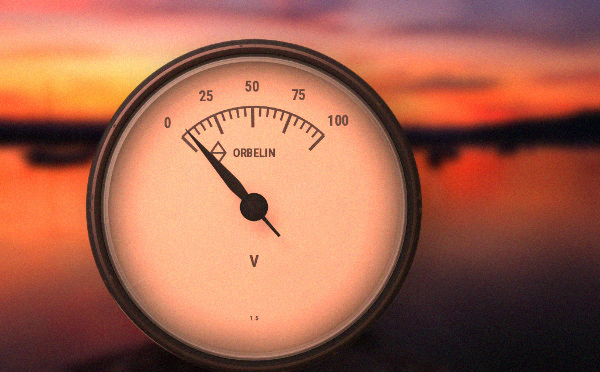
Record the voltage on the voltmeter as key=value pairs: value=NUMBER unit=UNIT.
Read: value=5 unit=V
